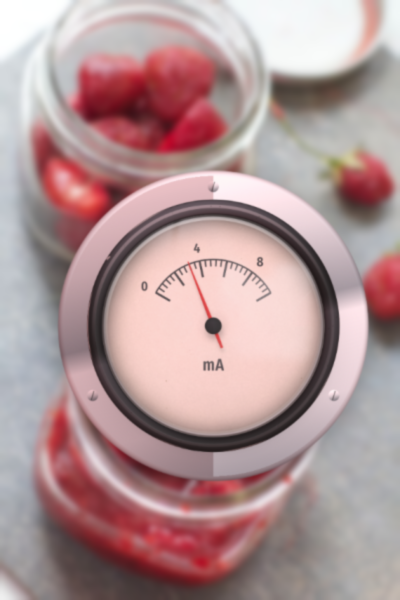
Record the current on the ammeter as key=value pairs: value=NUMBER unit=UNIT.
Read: value=3.2 unit=mA
